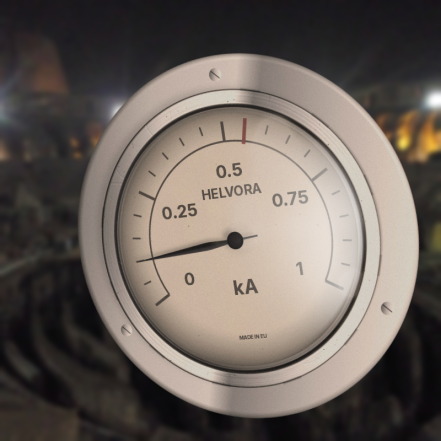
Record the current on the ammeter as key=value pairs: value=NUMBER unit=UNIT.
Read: value=0.1 unit=kA
